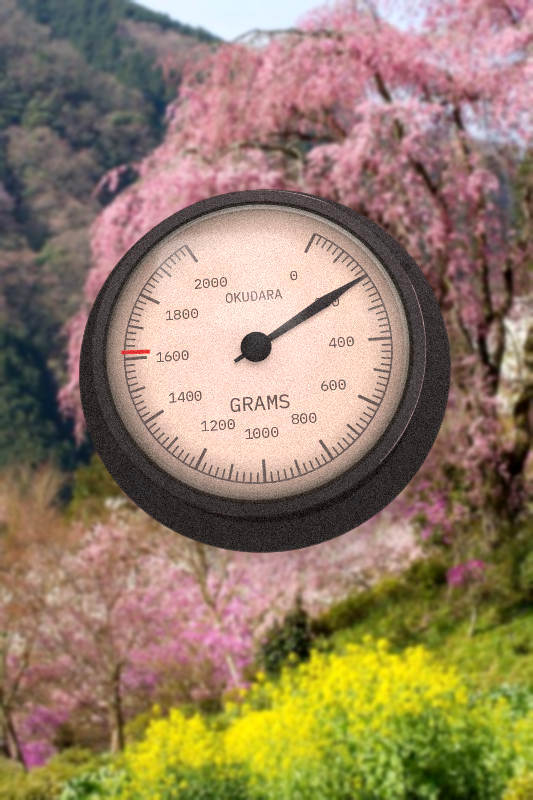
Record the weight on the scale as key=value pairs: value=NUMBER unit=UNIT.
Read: value=200 unit=g
